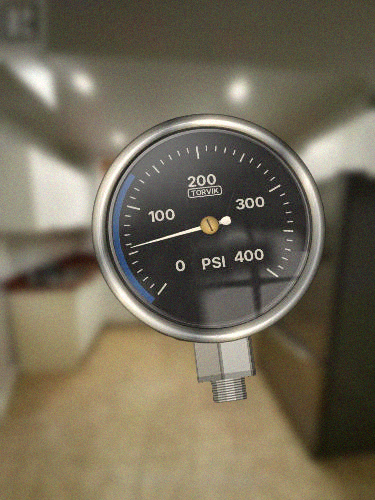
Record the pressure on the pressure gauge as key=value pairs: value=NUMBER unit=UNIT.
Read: value=55 unit=psi
